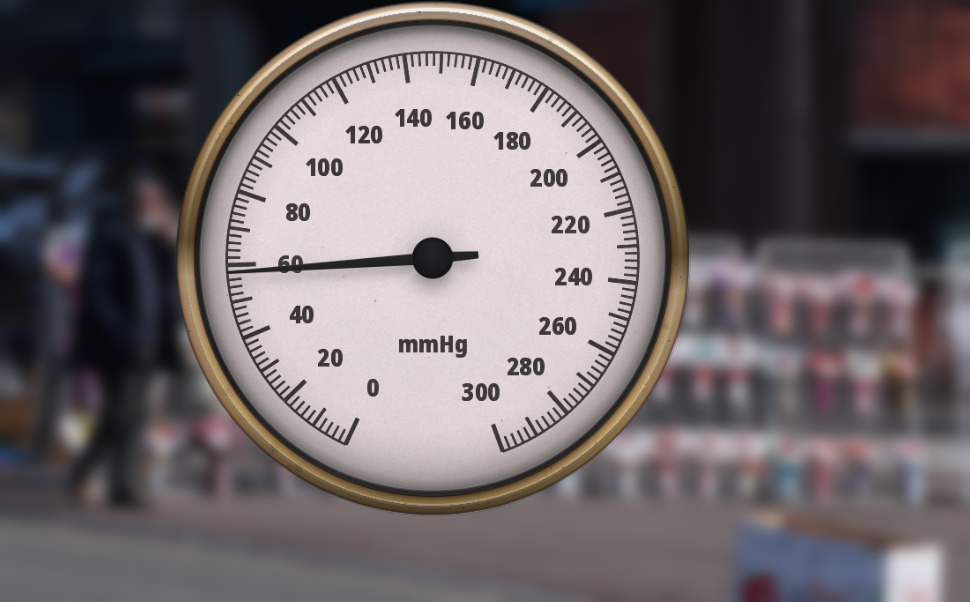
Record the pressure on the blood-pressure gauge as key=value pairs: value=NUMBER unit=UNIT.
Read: value=58 unit=mmHg
